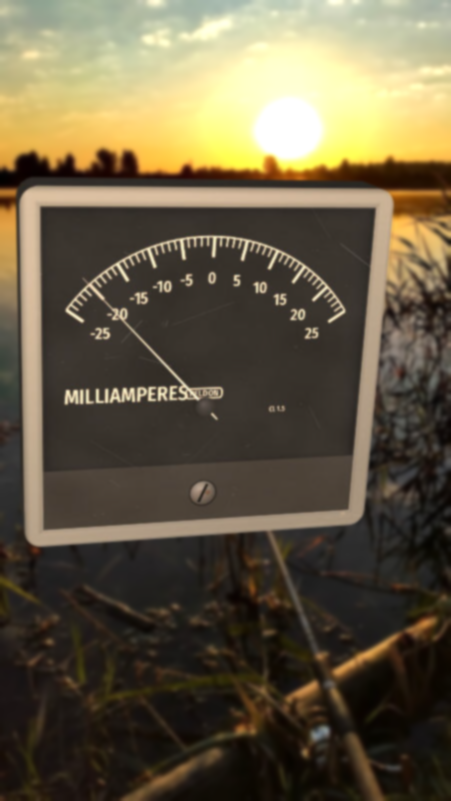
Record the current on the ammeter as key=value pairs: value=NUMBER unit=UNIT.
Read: value=-20 unit=mA
